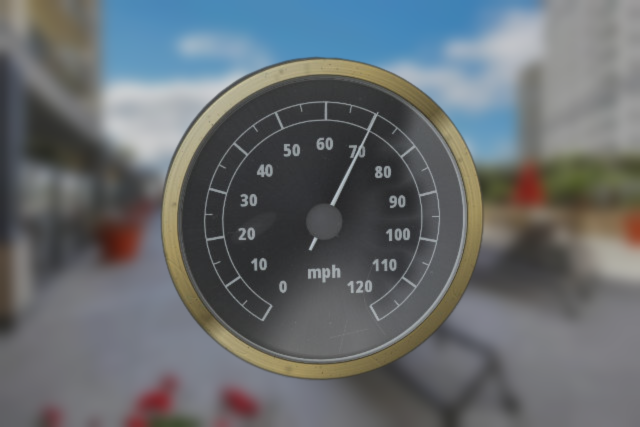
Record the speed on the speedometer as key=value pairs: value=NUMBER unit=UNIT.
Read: value=70 unit=mph
